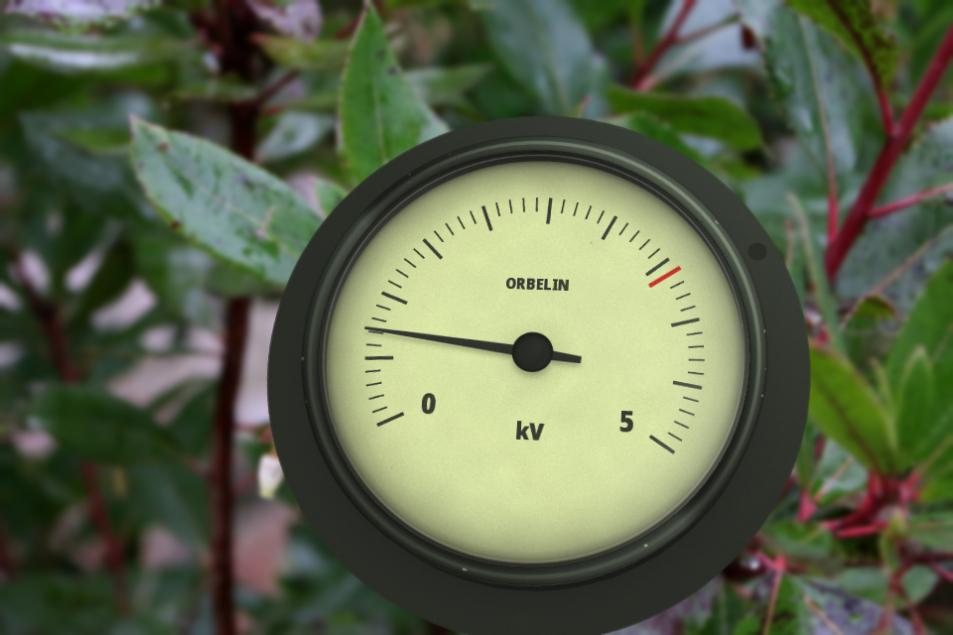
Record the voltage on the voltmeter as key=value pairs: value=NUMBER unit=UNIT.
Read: value=0.7 unit=kV
